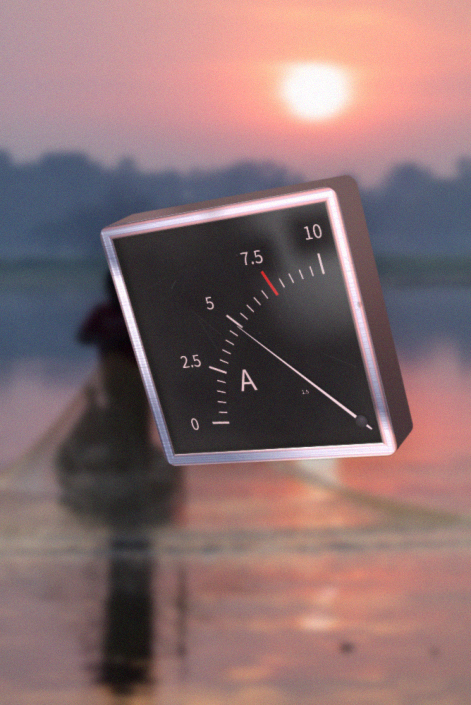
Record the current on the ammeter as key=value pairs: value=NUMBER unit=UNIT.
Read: value=5 unit=A
